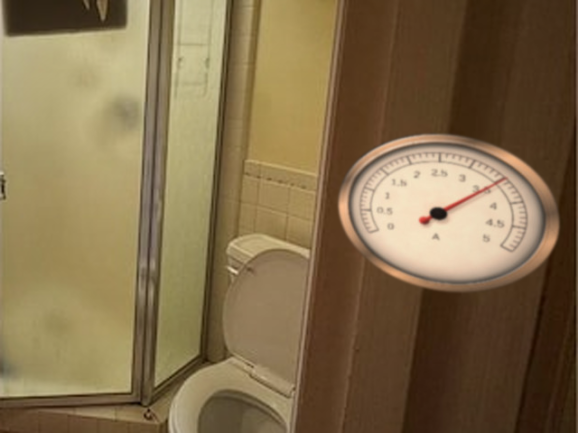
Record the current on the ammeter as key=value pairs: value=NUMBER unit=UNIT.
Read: value=3.5 unit=A
